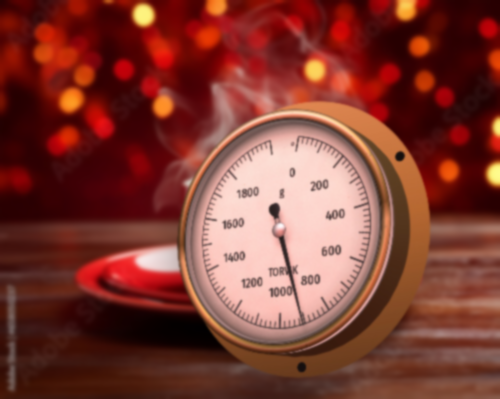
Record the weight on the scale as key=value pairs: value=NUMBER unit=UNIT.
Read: value=900 unit=g
